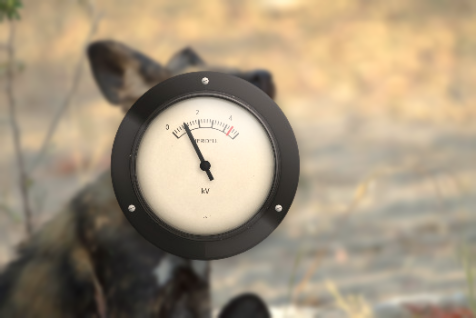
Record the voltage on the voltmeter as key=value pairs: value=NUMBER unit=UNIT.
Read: value=1 unit=kV
